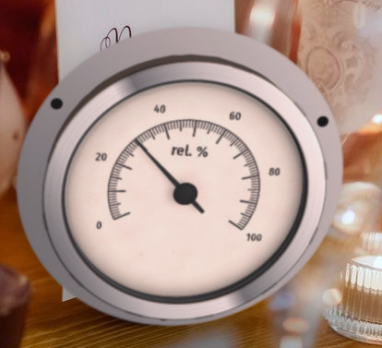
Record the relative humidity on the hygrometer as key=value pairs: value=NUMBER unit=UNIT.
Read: value=30 unit=%
